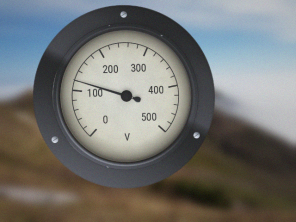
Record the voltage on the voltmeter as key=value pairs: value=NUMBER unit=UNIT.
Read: value=120 unit=V
